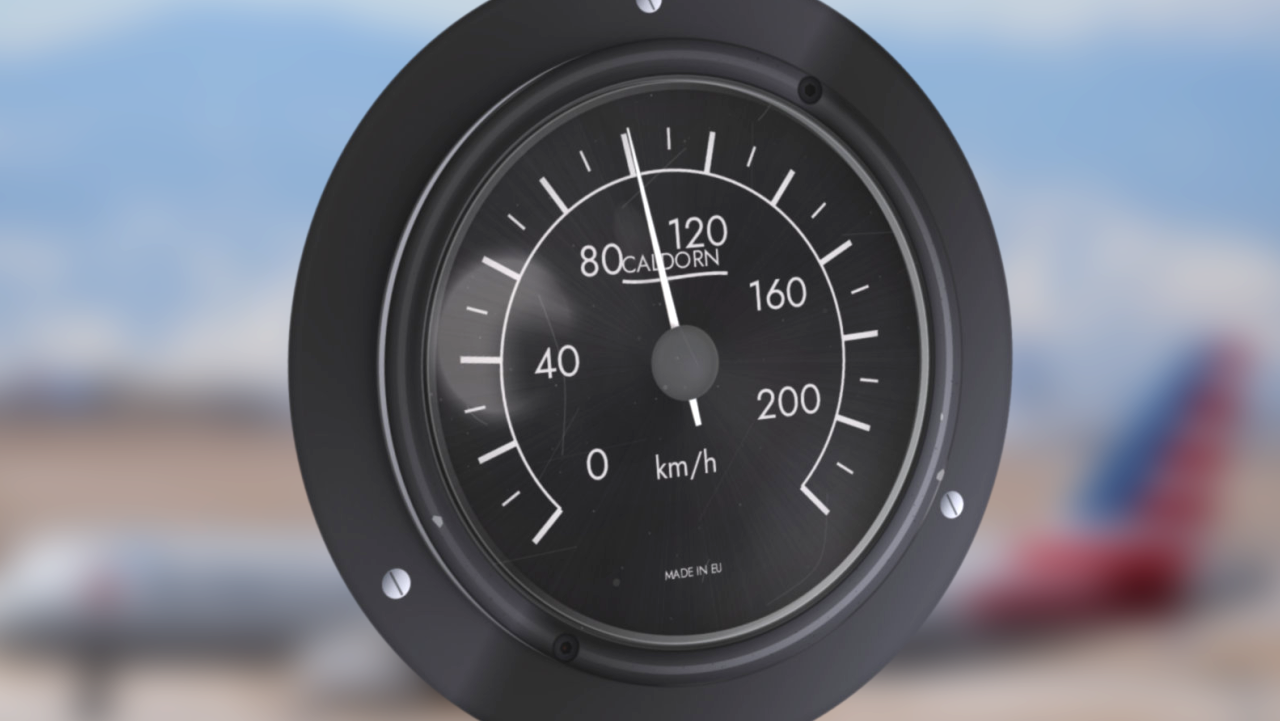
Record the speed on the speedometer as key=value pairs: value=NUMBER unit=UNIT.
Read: value=100 unit=km/h
